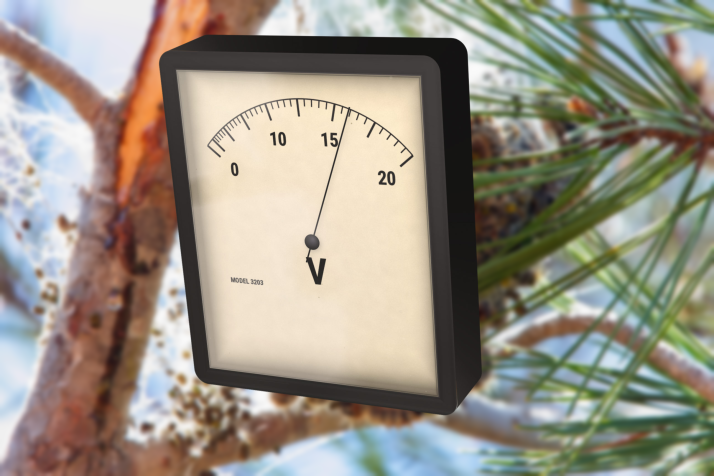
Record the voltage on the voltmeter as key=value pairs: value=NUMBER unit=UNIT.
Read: value=16 unit=V
